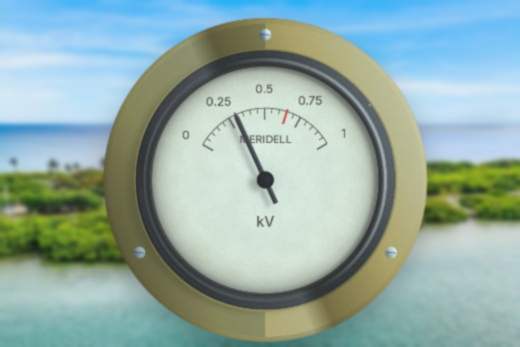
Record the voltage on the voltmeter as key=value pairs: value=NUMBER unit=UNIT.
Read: value=0.3 unit=kV
